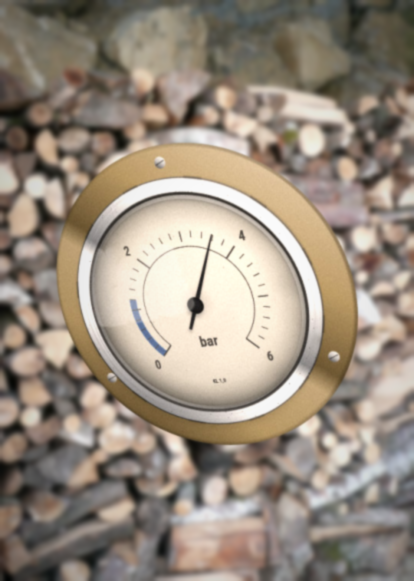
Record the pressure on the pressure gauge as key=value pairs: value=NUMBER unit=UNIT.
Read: value=3.6 unit=bar
